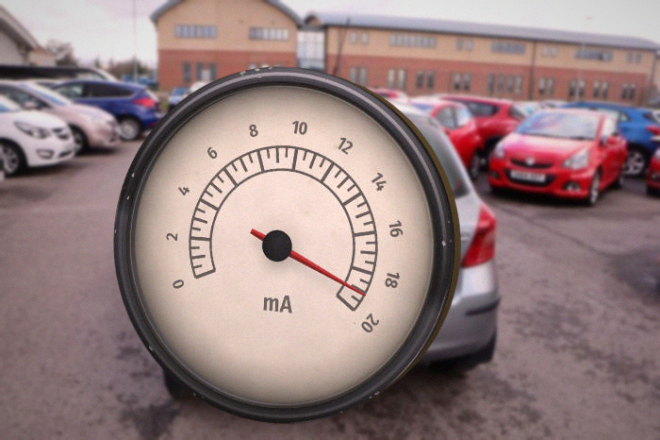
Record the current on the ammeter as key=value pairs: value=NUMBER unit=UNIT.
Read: value=19 unit=mA
